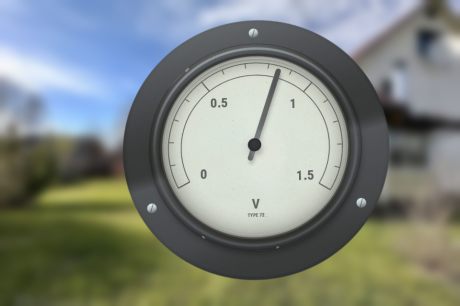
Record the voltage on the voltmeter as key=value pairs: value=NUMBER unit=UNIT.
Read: value=0.85 unit=V
